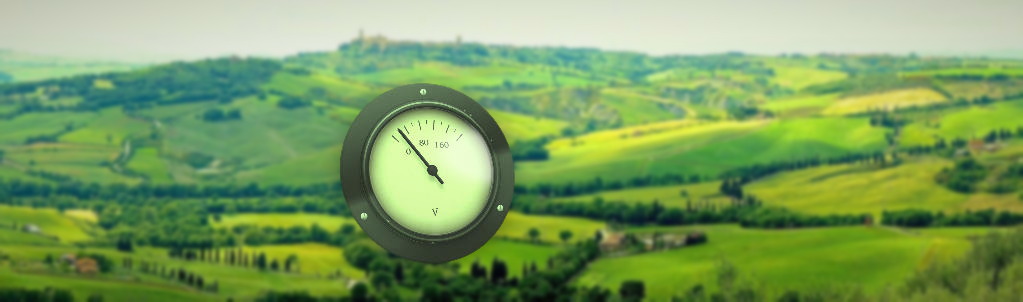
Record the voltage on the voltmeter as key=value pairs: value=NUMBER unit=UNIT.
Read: value=20 unit=V
